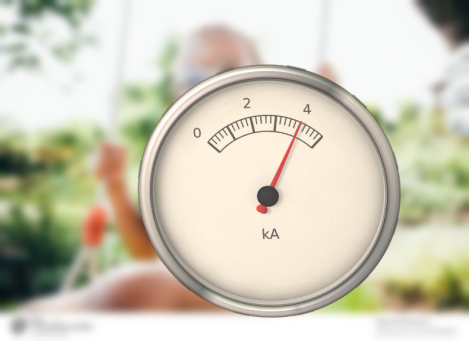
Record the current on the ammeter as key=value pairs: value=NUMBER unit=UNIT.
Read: value=4 unit=kA
